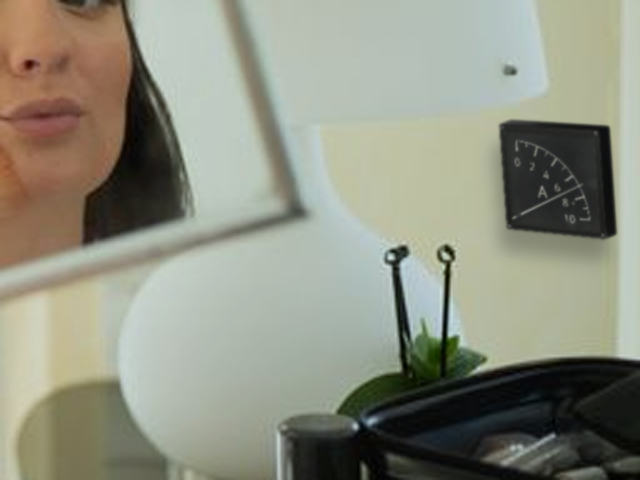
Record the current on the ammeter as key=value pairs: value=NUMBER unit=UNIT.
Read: value=7 unit=A
